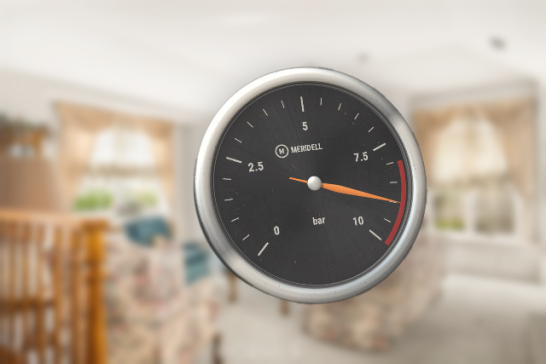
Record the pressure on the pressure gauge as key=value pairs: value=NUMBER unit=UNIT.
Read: value=9 unit=bar
